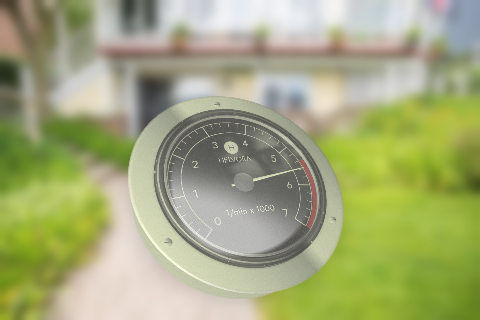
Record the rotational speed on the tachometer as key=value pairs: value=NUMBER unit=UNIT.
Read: value=5600 unit=rpm
